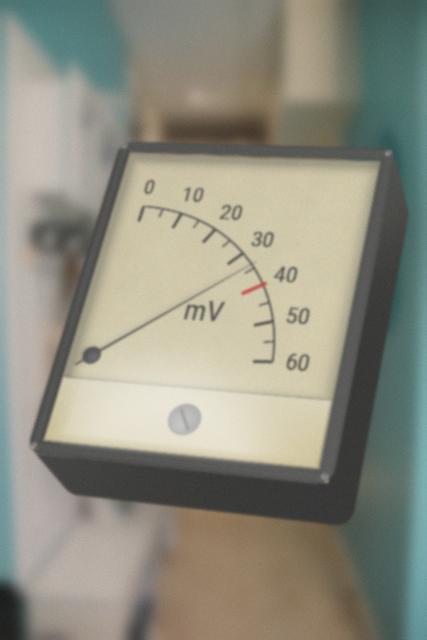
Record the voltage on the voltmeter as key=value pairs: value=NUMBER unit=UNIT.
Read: value=35 unit=mV
